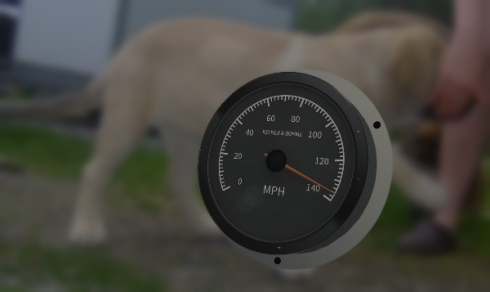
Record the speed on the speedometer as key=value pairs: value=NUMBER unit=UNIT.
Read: value=136 unit=mph
